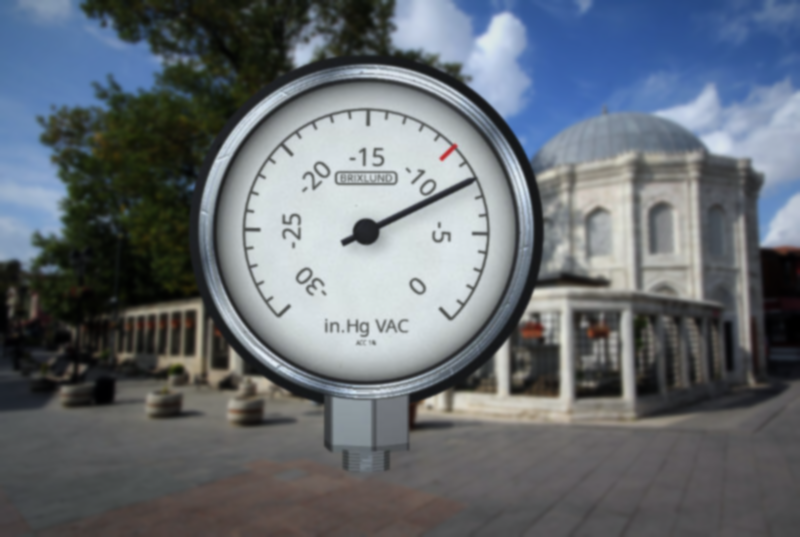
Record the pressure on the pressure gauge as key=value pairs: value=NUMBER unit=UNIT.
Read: value=-8 unit=inHg
